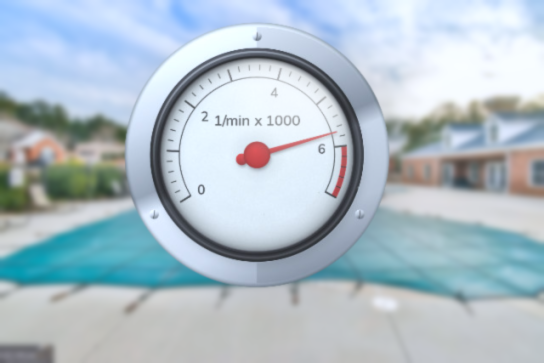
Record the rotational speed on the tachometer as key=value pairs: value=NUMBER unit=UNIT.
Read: value=5700 unit=rpm
